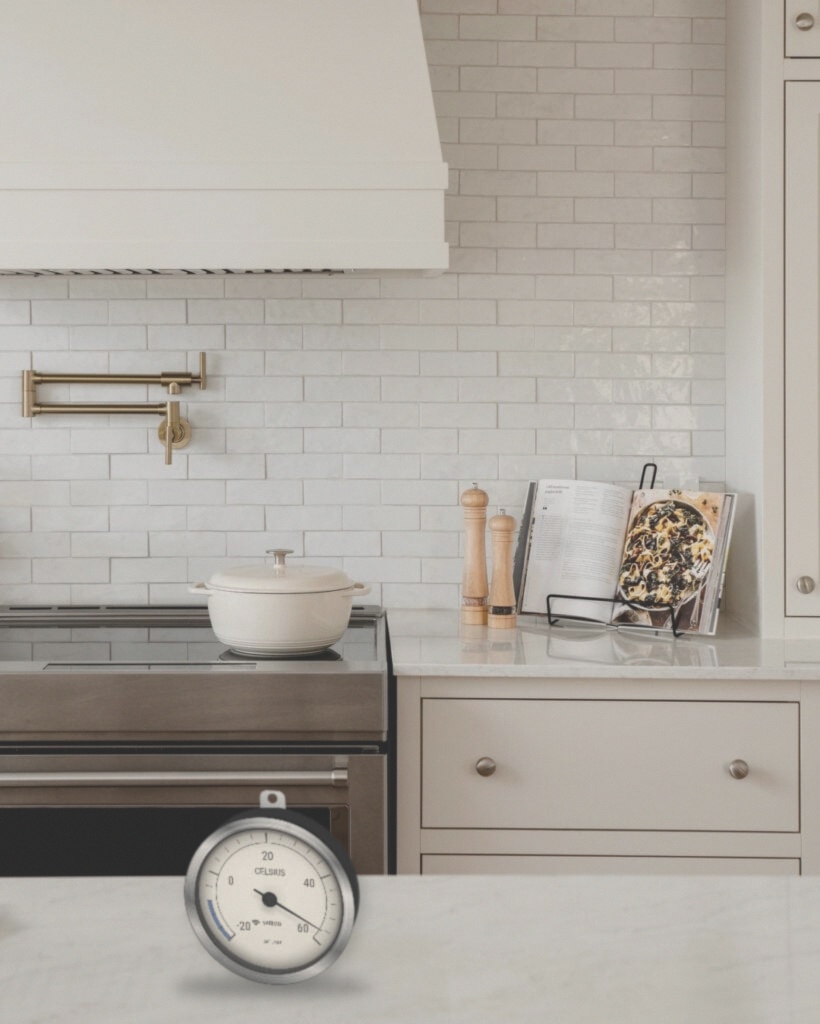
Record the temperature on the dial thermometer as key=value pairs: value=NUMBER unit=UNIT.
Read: value=56 unit=°C
